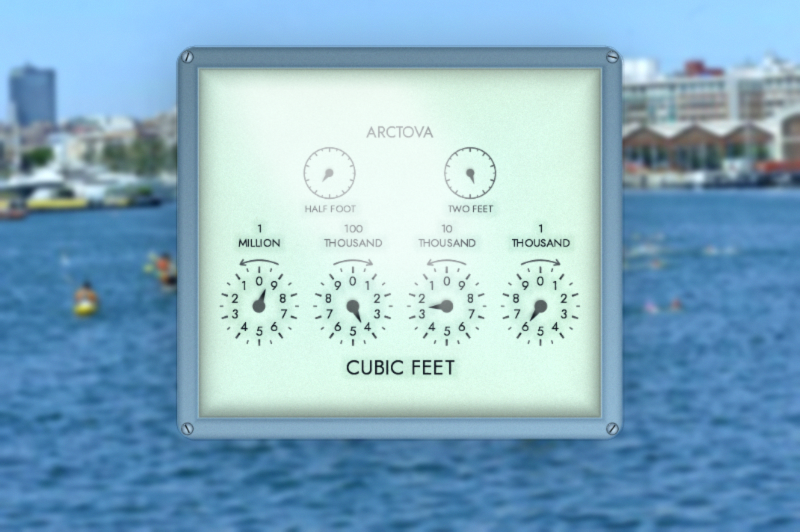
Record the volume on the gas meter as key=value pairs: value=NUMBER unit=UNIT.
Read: value=942600 unit=ft³
